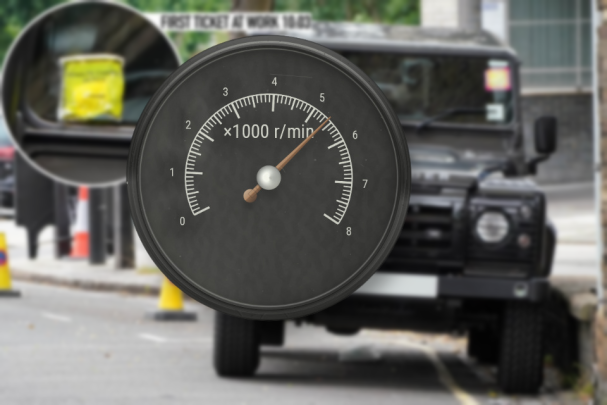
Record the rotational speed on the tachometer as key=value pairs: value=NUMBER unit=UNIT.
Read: value=5400 unit=rpm
